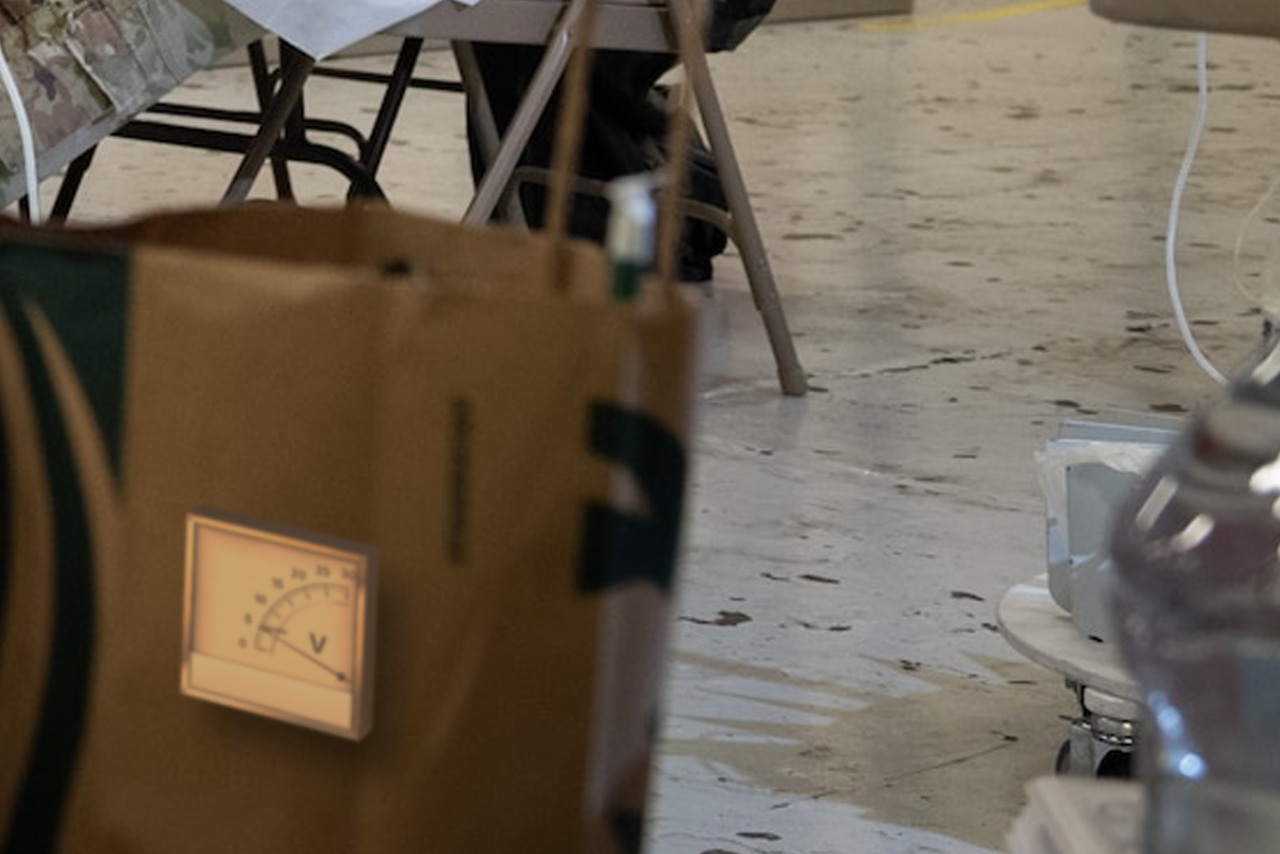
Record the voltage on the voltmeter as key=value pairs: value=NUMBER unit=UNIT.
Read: value=5 unit=V
